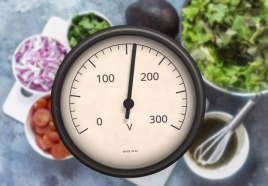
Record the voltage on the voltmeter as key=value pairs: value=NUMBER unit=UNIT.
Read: value=160 unit=V
